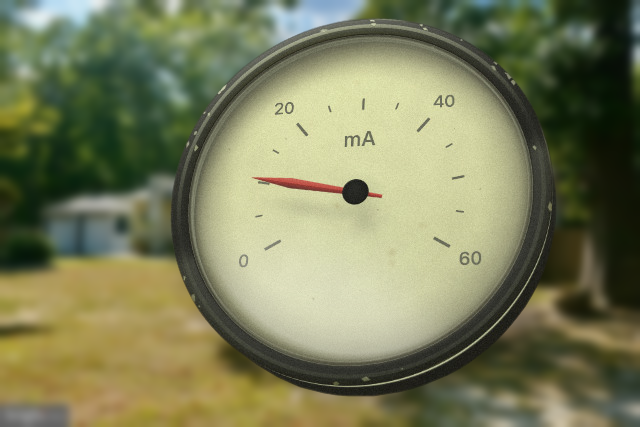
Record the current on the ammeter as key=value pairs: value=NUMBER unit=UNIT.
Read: value=10 unit=mA
